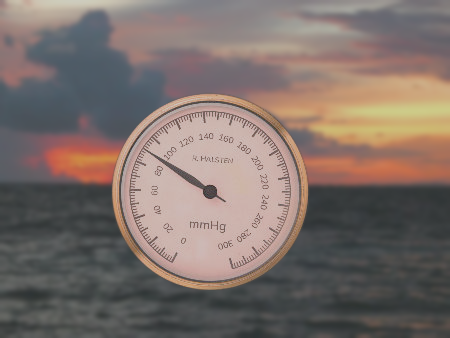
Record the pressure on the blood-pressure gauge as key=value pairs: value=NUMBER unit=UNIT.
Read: value=90 unit=mmHg
